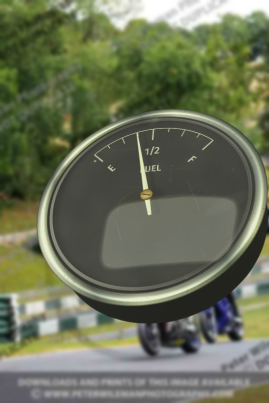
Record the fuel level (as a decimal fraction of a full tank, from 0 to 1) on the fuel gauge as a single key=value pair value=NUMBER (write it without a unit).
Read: value=0.375
